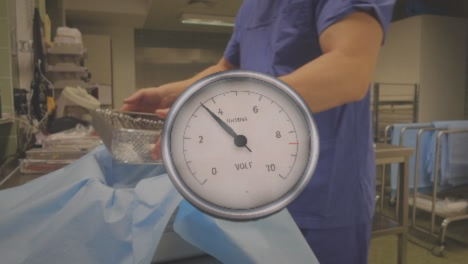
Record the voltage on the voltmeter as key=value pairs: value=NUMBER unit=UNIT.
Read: value=3.5 unit=V
